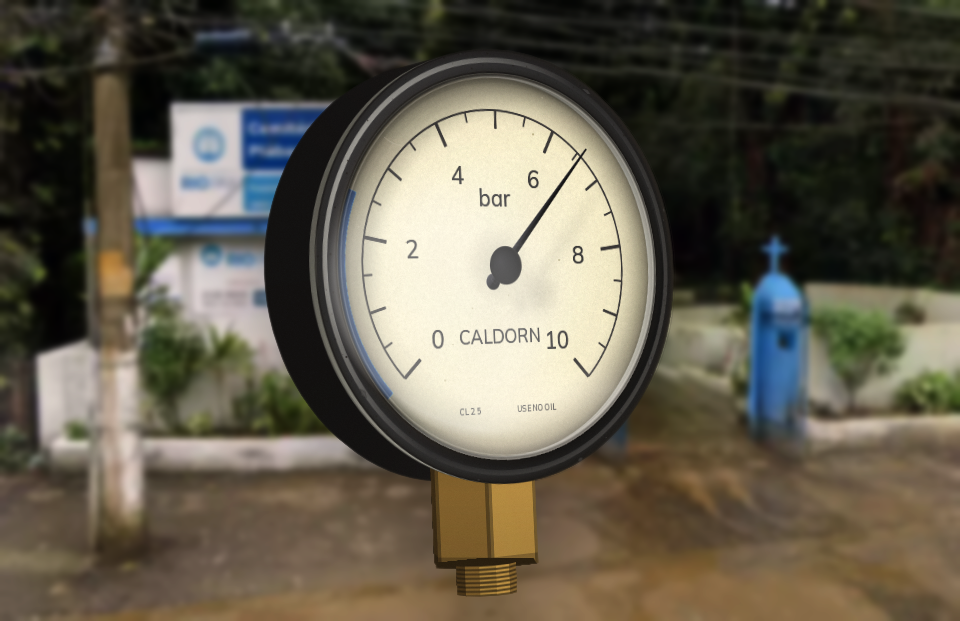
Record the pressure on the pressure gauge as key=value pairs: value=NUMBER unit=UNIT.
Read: value=6.5 unit=bar
